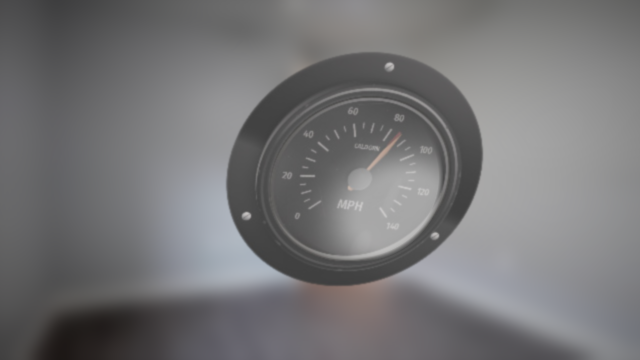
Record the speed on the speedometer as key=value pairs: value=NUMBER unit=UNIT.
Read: value=85 unit=mph
